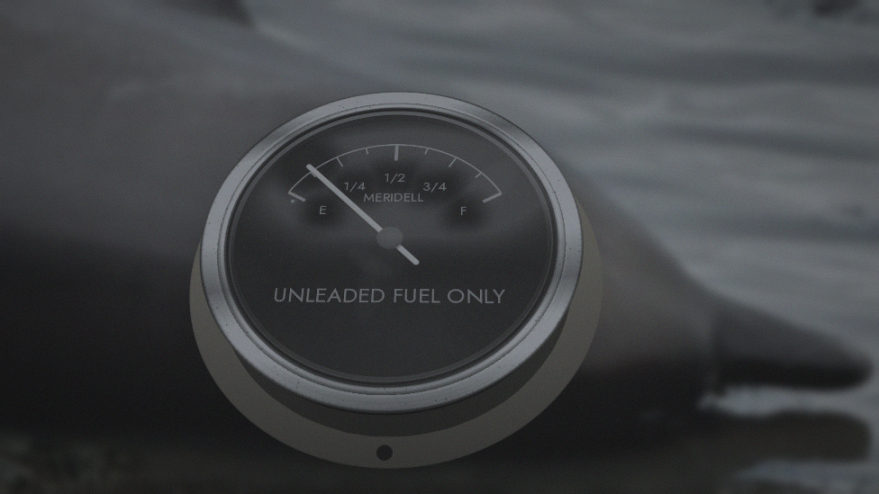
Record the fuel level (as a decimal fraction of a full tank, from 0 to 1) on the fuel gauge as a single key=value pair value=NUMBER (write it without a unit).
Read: value=0.125
